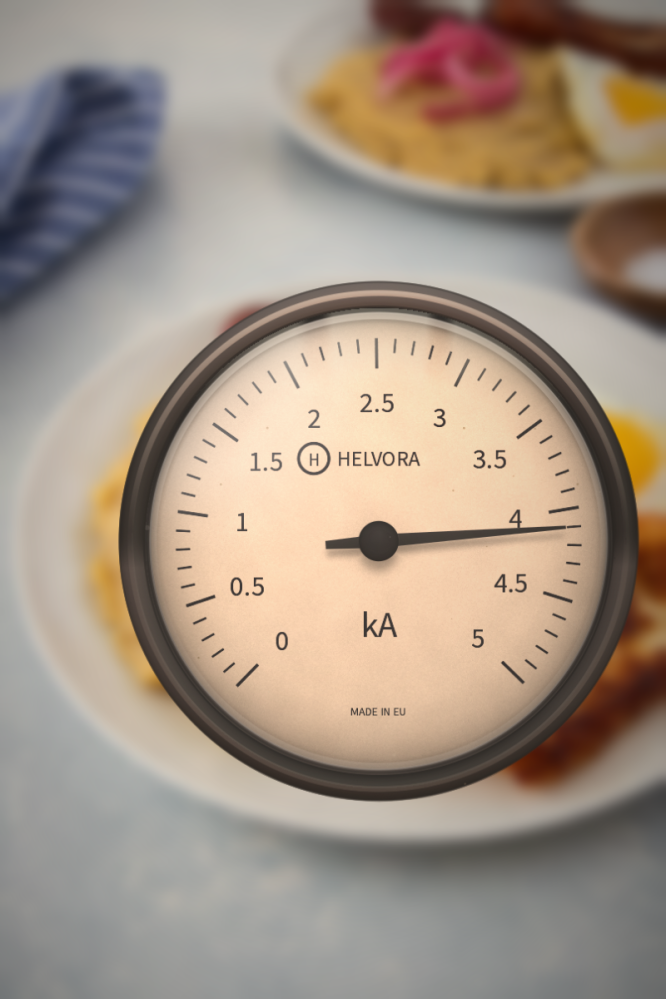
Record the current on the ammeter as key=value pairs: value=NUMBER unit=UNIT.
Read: value=4.1 unit=kA
